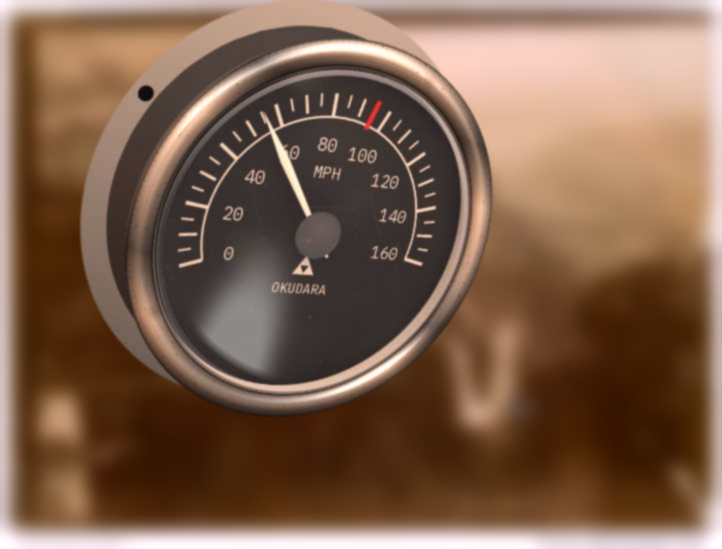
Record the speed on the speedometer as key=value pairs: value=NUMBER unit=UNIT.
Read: value=55 unit=mph
